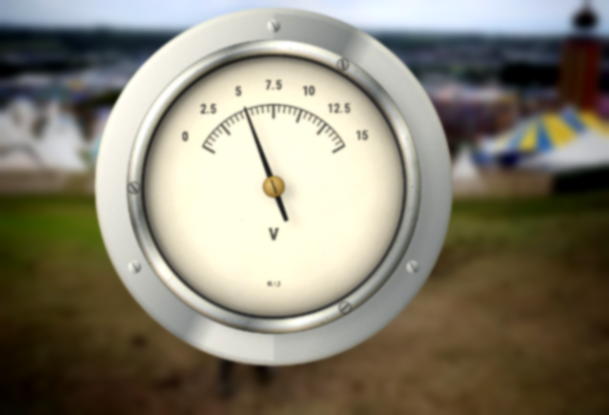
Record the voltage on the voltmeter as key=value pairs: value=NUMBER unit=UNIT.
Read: value=5 unit=V
